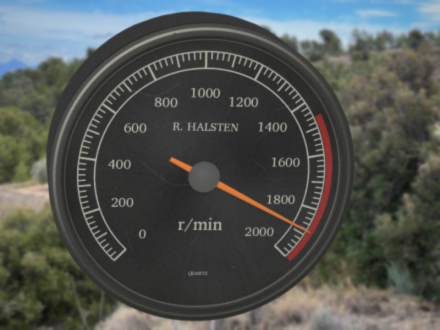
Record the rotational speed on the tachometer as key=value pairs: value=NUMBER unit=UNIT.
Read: value=1880 unit=rpm
